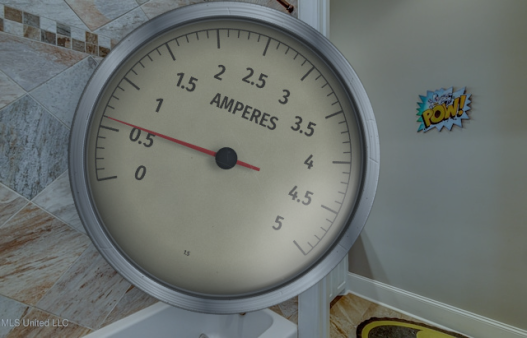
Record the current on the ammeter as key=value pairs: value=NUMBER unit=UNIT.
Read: value=0.6 unit=A
